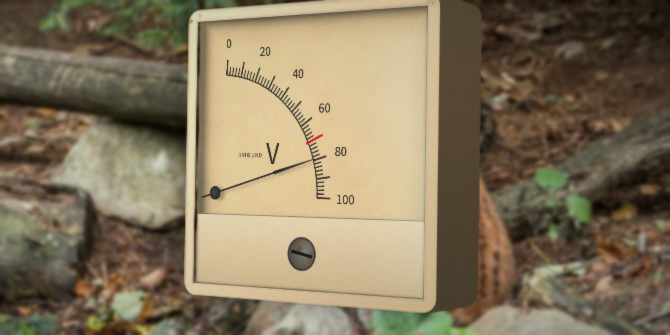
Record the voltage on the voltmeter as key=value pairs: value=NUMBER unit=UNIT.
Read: value=80 unit=V
